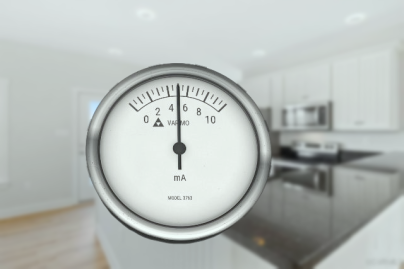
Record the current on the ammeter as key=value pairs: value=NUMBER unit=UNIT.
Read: value=5 unit=mA
